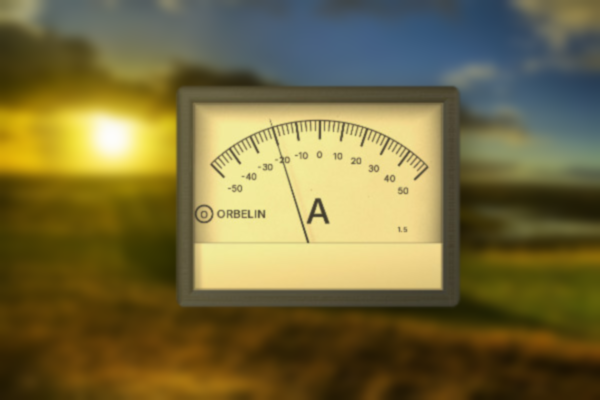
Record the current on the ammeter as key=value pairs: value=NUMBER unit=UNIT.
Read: value=-20 unit=A
